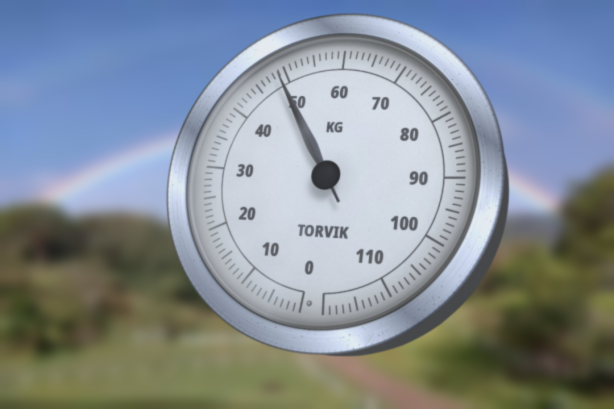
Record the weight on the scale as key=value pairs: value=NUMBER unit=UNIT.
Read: value=49 unit=kg
